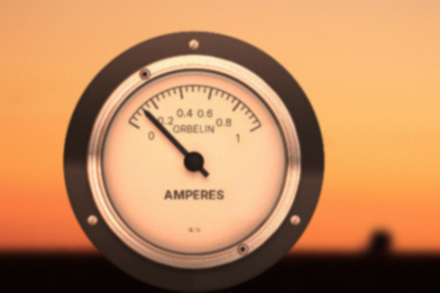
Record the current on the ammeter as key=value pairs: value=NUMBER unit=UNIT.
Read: value=0.12 unit=A
